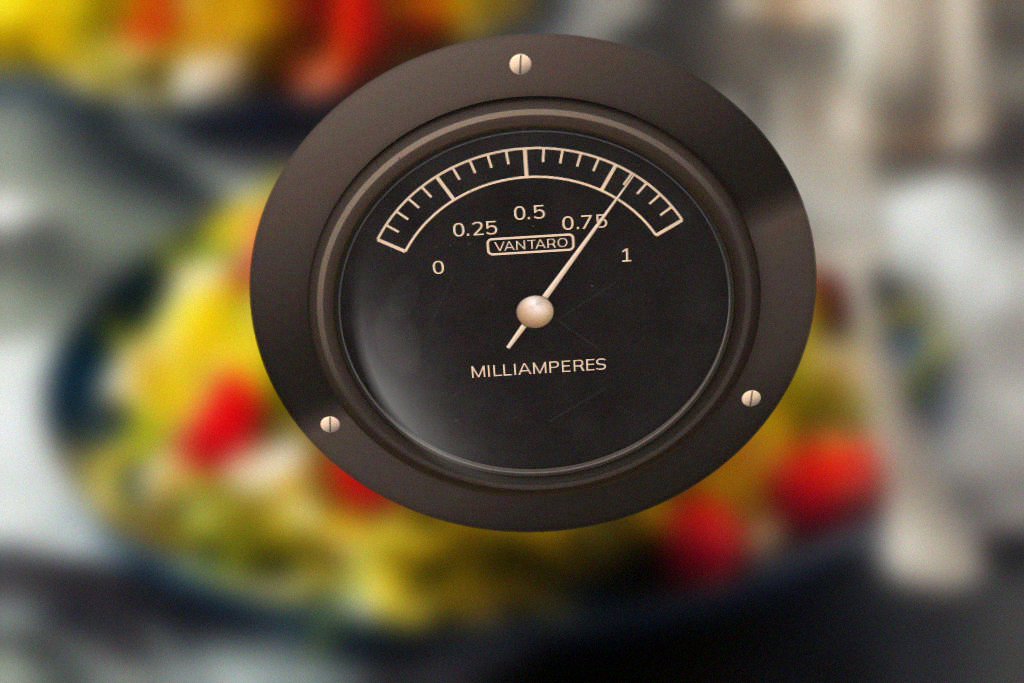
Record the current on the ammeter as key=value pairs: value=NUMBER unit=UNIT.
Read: value=0.8 unit=mA
